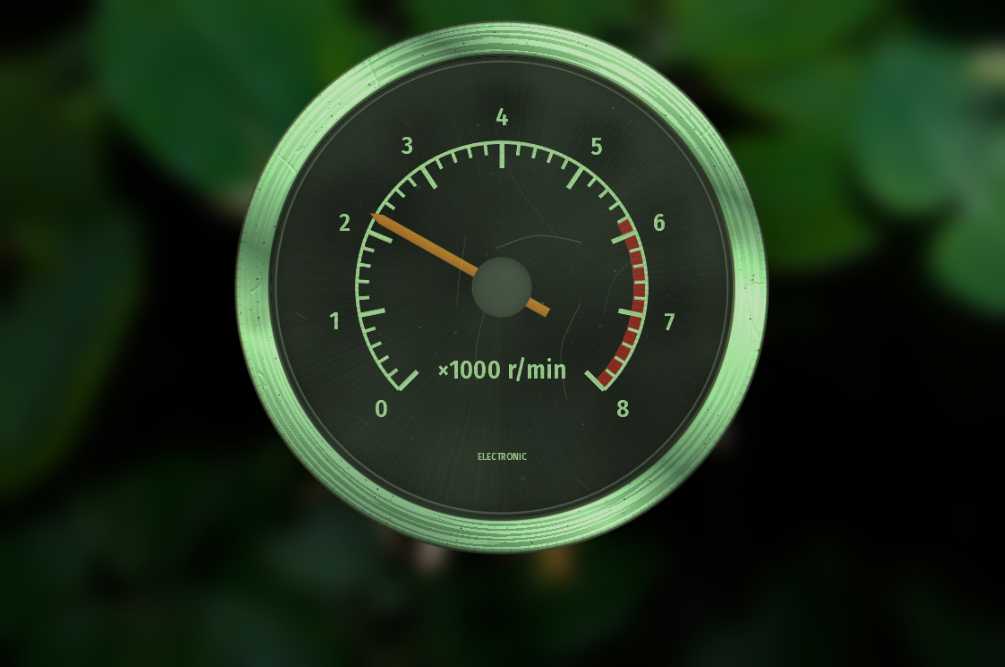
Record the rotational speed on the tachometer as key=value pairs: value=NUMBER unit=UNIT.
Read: value=2200 unit=rpm
